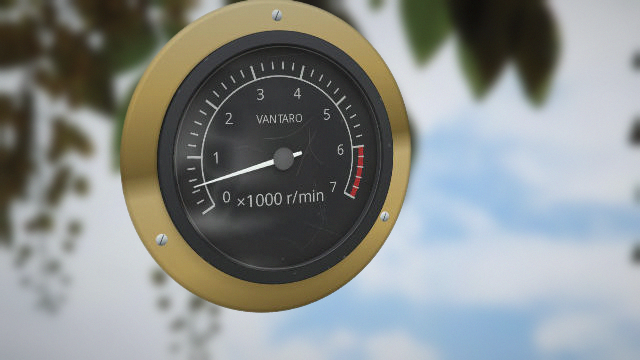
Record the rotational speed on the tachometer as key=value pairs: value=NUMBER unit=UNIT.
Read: value=500 unit=rpm
